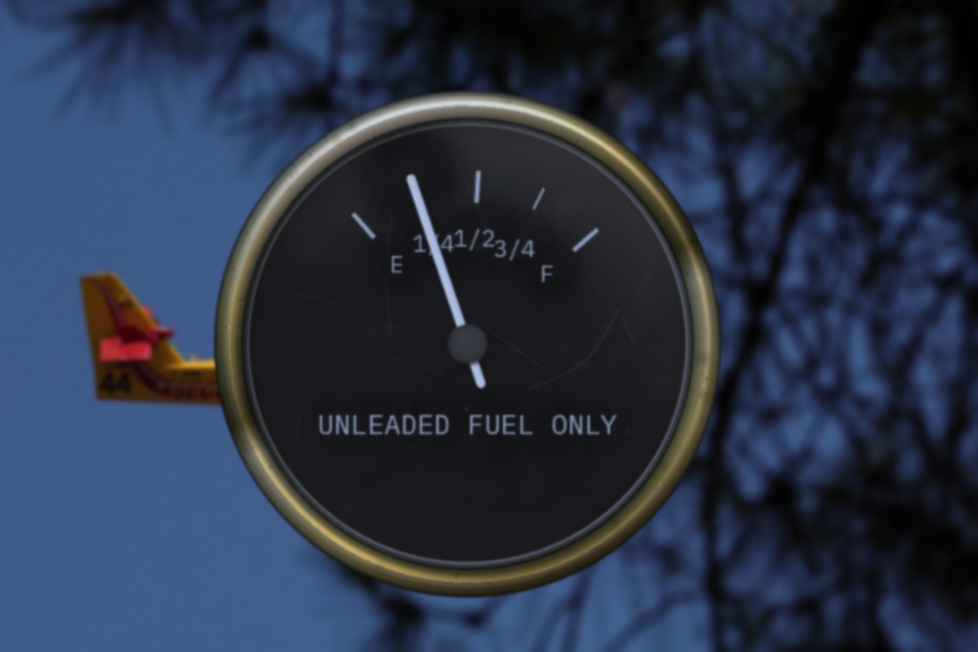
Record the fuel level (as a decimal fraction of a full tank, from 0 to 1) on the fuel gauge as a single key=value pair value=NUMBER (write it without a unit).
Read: value=0.25
